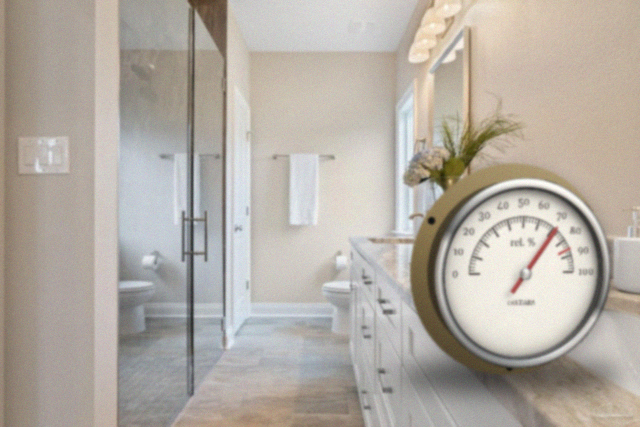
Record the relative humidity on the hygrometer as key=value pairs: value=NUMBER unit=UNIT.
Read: value=70 unit=%
